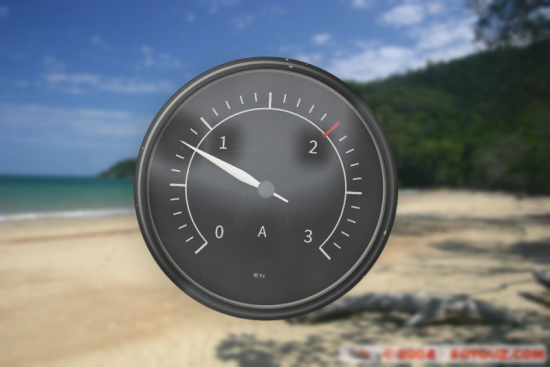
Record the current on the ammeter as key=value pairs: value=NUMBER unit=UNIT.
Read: value=0.8 unit=A
